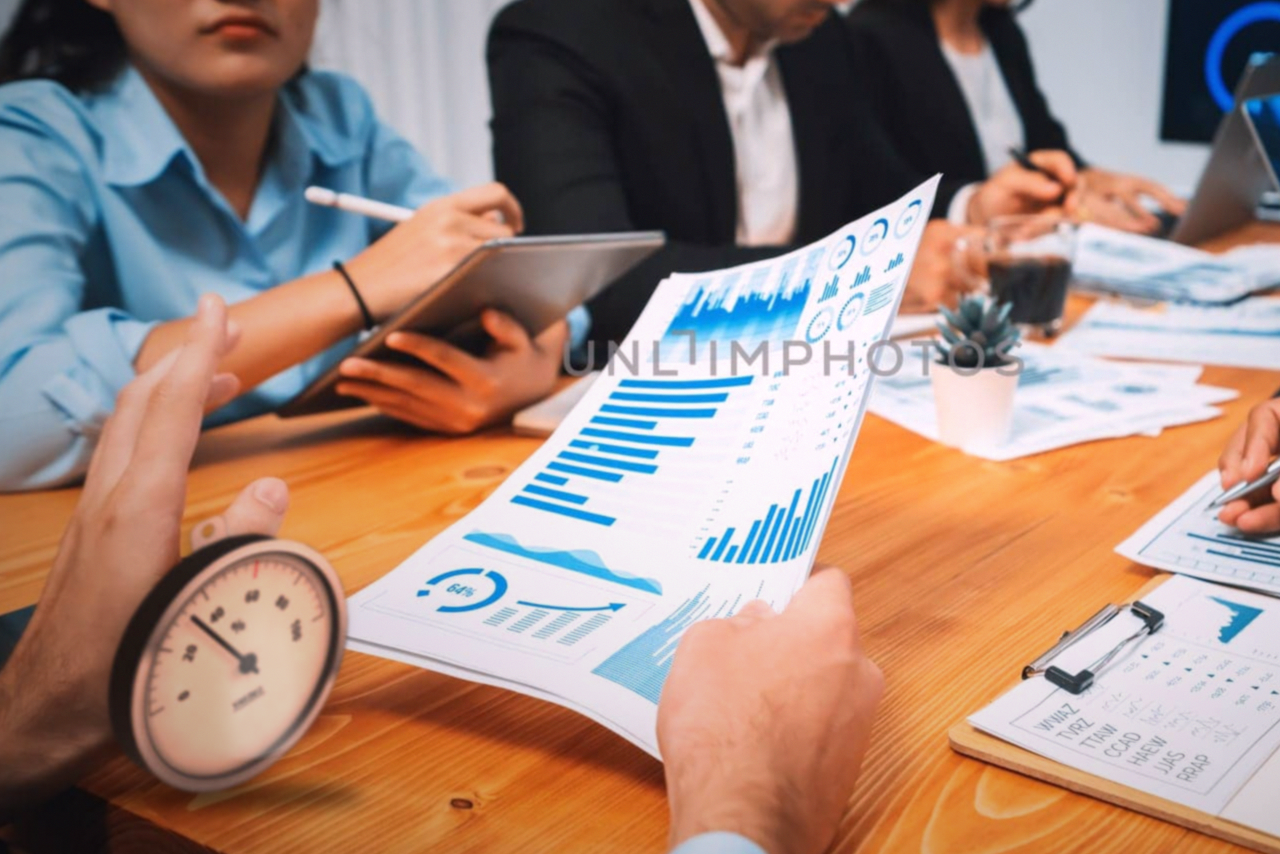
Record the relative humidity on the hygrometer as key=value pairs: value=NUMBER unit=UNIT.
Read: value=32 unit=%
